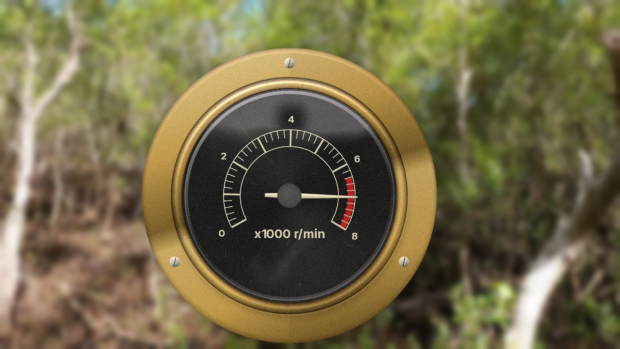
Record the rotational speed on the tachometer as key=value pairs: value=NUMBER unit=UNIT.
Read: value=7000 unit=rpm
